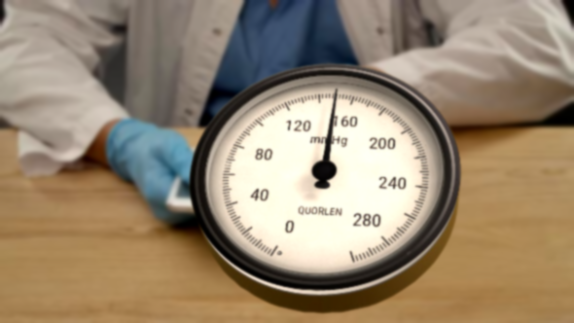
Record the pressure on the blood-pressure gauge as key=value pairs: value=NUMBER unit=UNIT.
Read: value=150 unit=mmHg
